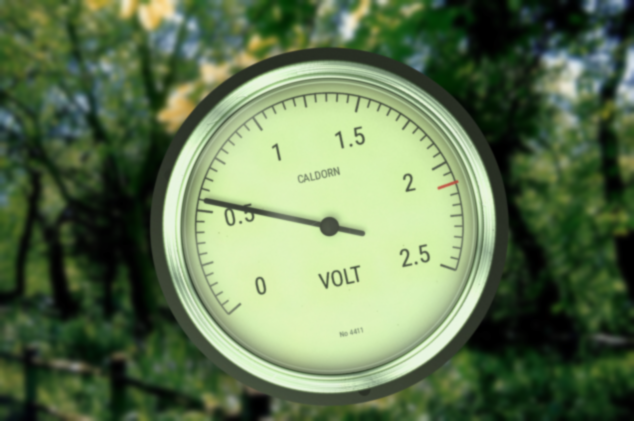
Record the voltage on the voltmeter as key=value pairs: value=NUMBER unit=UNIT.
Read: value=0.55 unit=V
